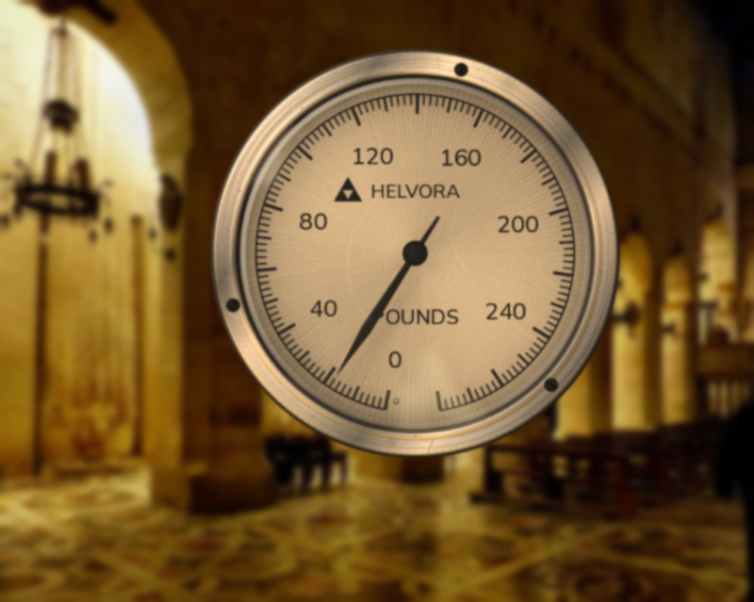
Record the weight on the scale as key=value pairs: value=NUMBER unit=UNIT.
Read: value=18 unit=lb
